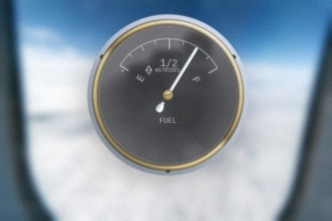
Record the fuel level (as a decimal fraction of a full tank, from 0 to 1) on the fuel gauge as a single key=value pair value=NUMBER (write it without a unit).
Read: value=0.75
